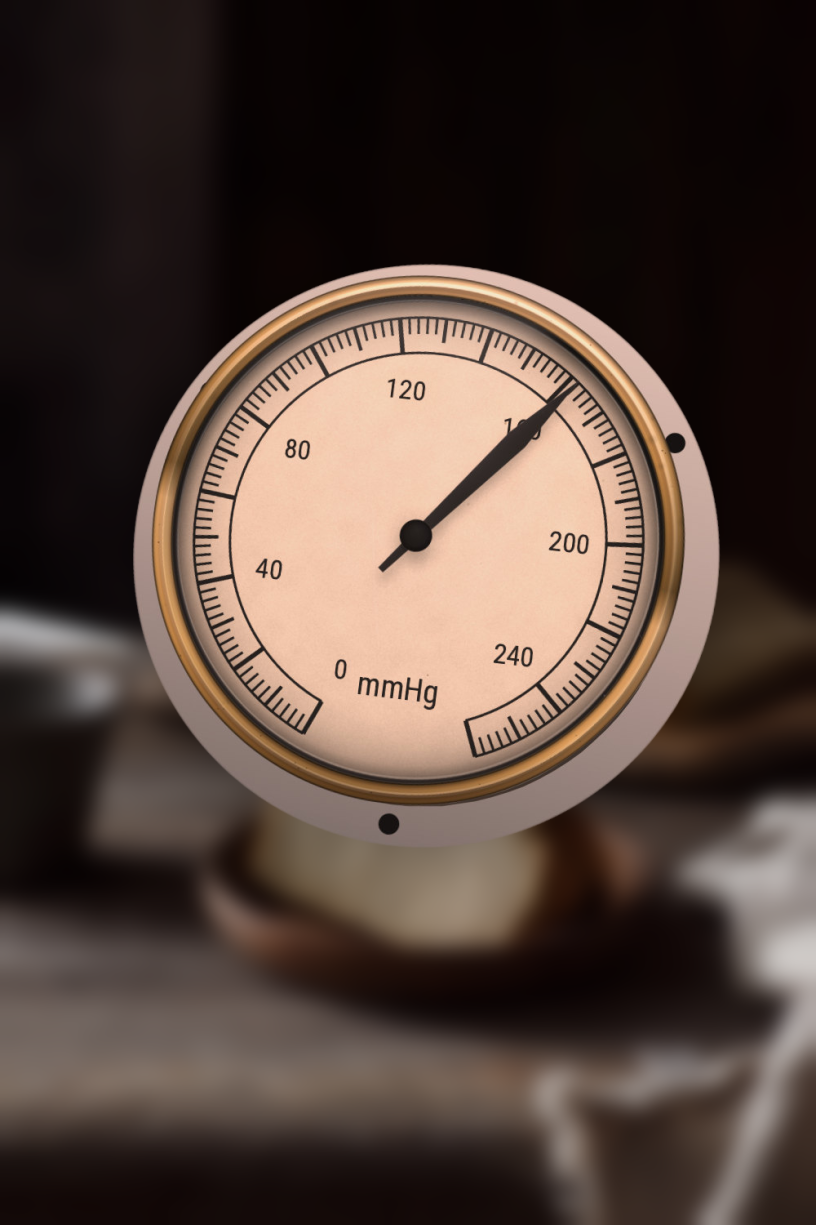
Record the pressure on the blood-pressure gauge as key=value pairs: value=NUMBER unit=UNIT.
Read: value=162 unit=mmHg
